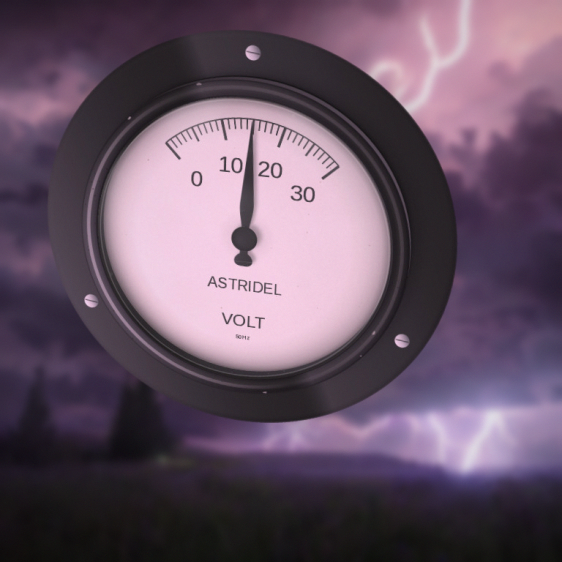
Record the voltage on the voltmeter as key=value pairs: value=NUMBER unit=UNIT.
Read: value=15 unit=V
